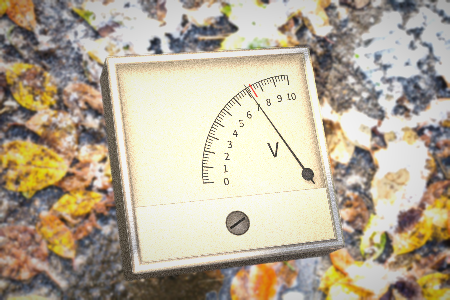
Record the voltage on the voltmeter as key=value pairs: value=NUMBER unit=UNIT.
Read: value=7 unit=V
